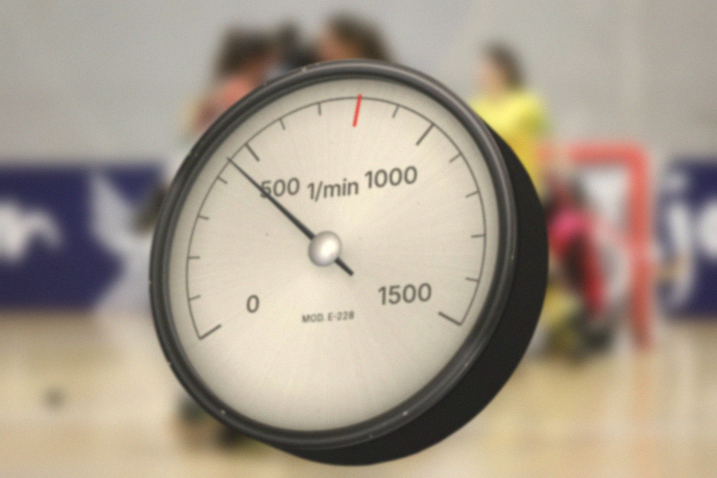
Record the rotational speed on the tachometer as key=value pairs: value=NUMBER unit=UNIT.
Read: value=450 unit=rpm
